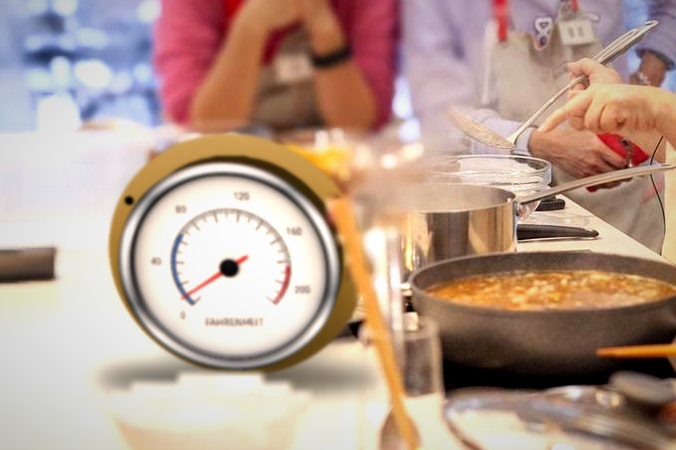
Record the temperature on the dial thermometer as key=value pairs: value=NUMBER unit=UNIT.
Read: value=10 unit=°F
